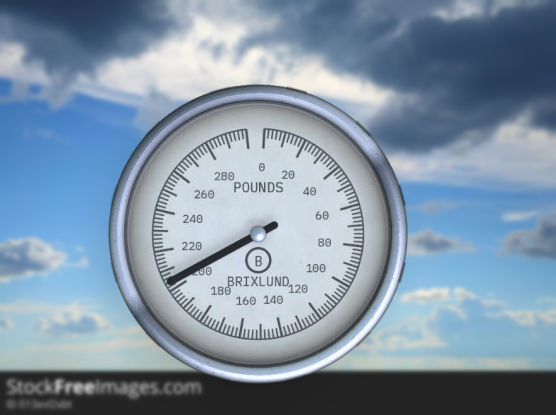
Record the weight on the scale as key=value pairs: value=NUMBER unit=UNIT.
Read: value=204 unit=lb
